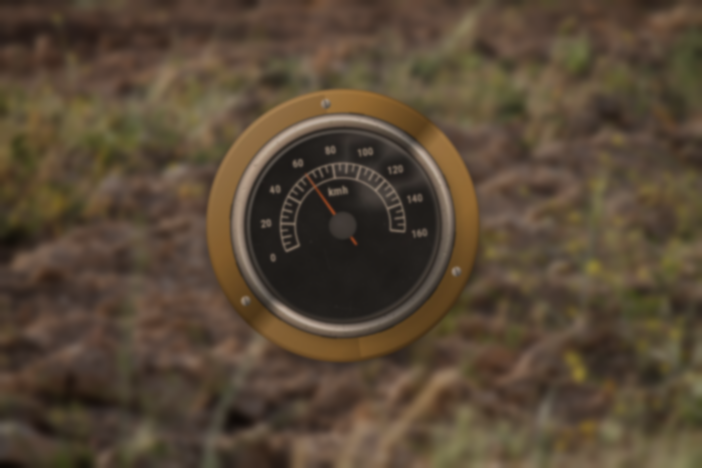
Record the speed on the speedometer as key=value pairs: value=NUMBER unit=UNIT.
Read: value=60 unit=km/h
